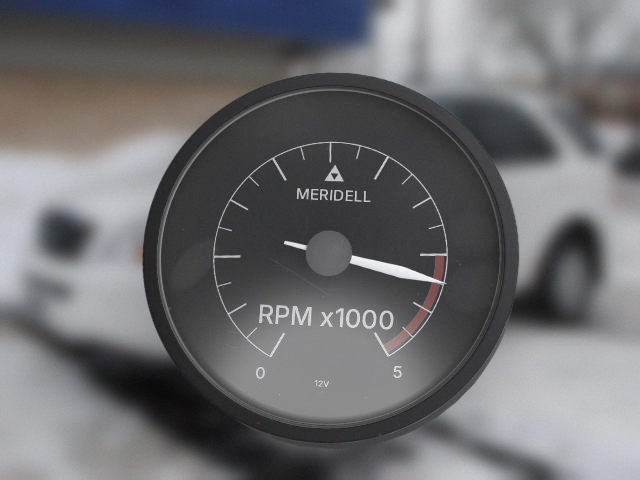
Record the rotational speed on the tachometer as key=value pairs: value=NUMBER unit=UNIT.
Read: value=4250 unit=rpm
